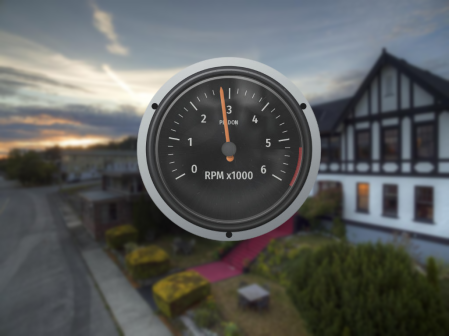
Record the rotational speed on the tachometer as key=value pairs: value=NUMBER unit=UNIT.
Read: value=2800 unit=rpm
